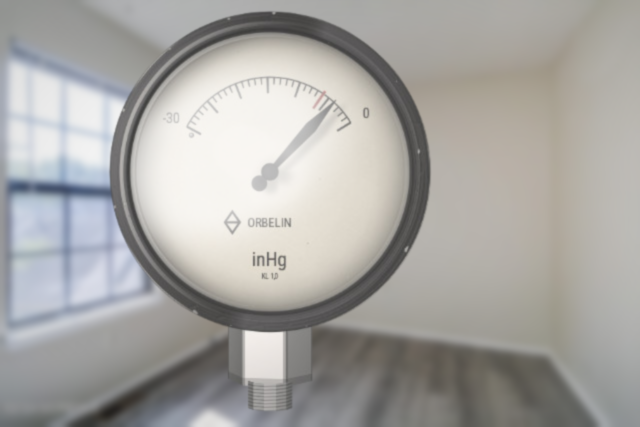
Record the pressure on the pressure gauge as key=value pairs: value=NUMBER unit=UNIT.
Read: value=-4 unit=inHg
